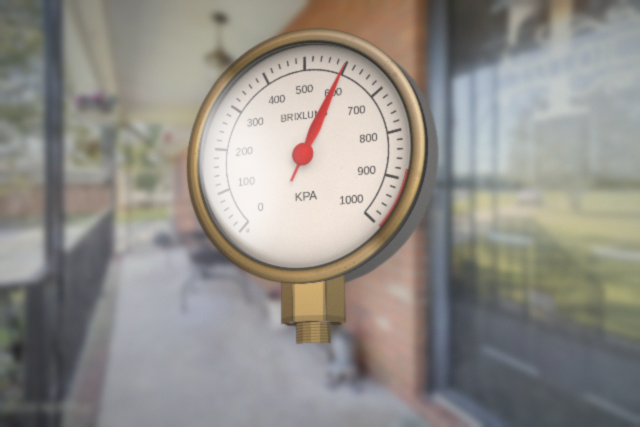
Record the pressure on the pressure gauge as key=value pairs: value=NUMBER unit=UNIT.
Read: value=600 unit=kPa
